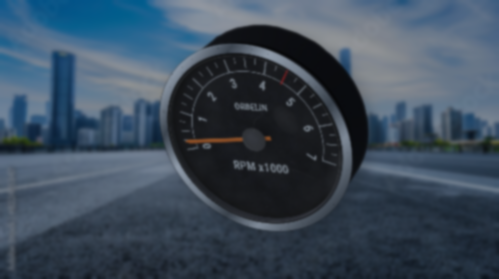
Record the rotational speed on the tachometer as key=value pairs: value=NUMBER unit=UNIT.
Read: value=250 unit=rpm
